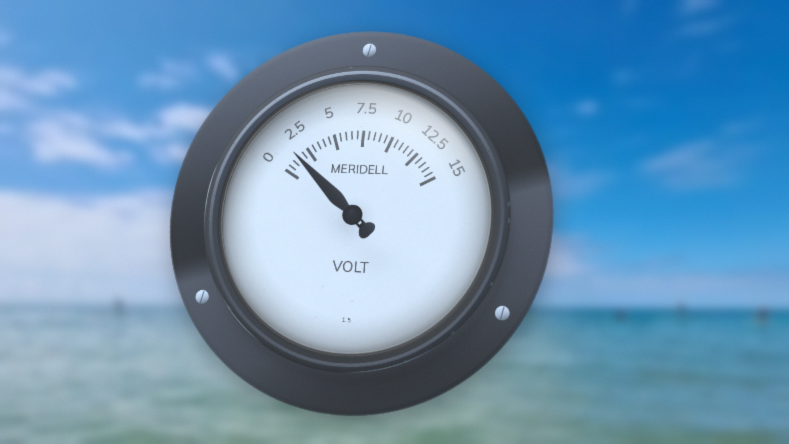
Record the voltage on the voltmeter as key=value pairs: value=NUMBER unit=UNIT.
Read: value=1.5 unit=V
